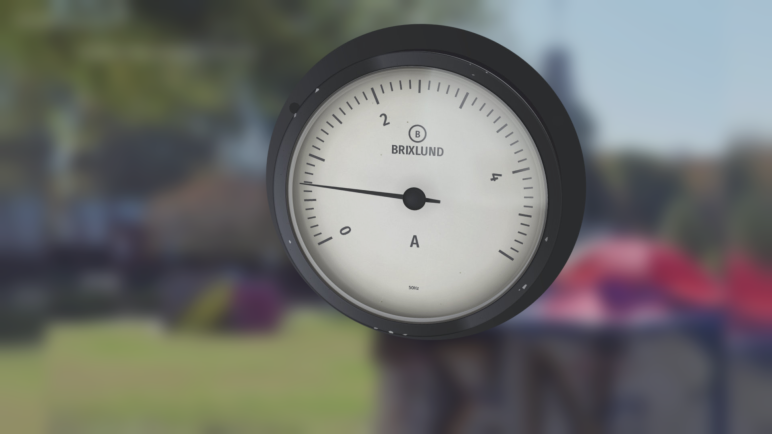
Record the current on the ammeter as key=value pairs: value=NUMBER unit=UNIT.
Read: value=0.7 unit=A
